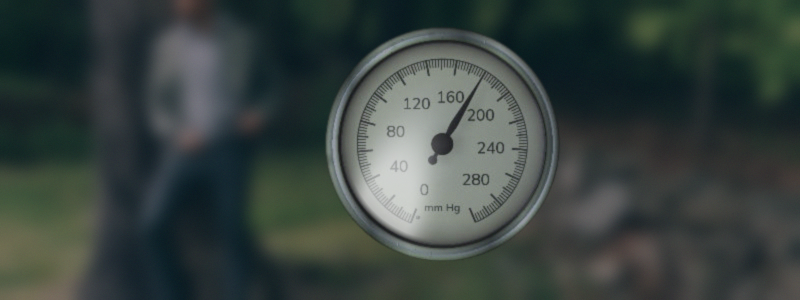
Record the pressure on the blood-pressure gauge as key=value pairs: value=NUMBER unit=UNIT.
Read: value=180 unit=mmHg
